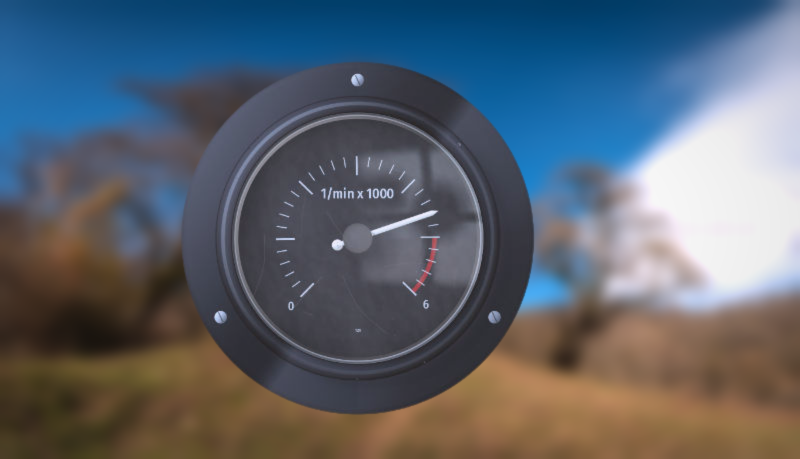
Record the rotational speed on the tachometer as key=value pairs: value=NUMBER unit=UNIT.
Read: value=4600 unit=rpm
